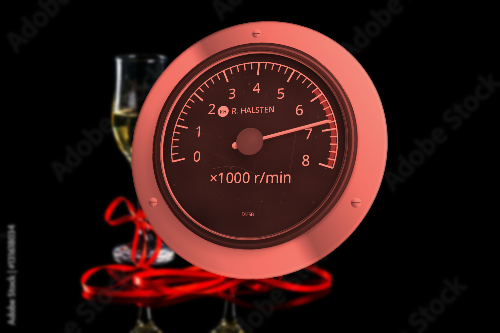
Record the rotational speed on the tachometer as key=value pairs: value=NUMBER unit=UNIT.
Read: value=6800 unit=rpm
